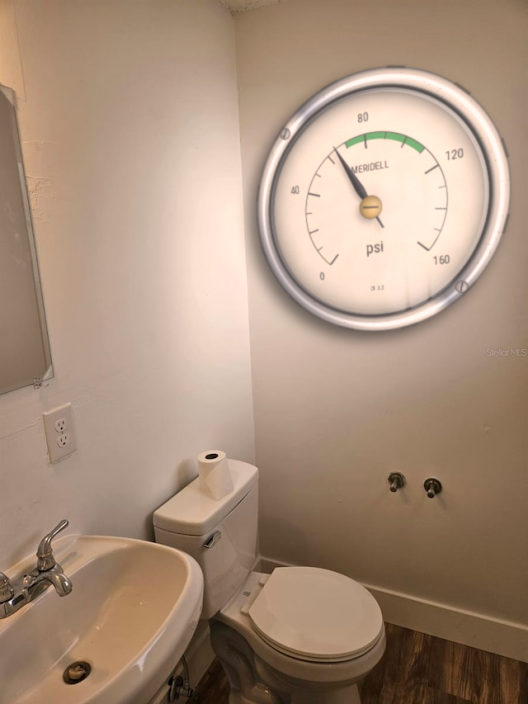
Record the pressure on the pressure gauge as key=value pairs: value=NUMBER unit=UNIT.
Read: value=65 unit=psi
